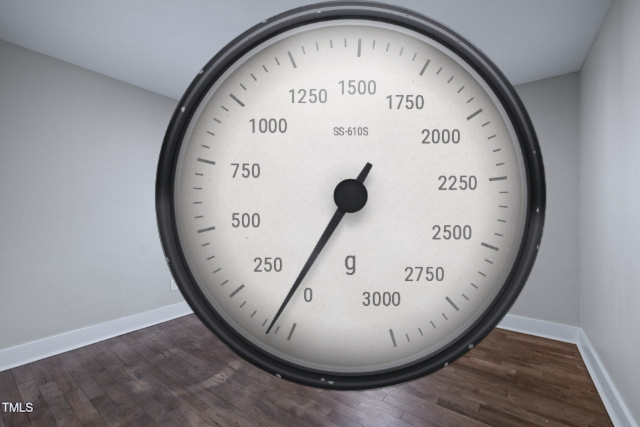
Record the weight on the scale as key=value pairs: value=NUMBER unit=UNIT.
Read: value=75 unit=g
